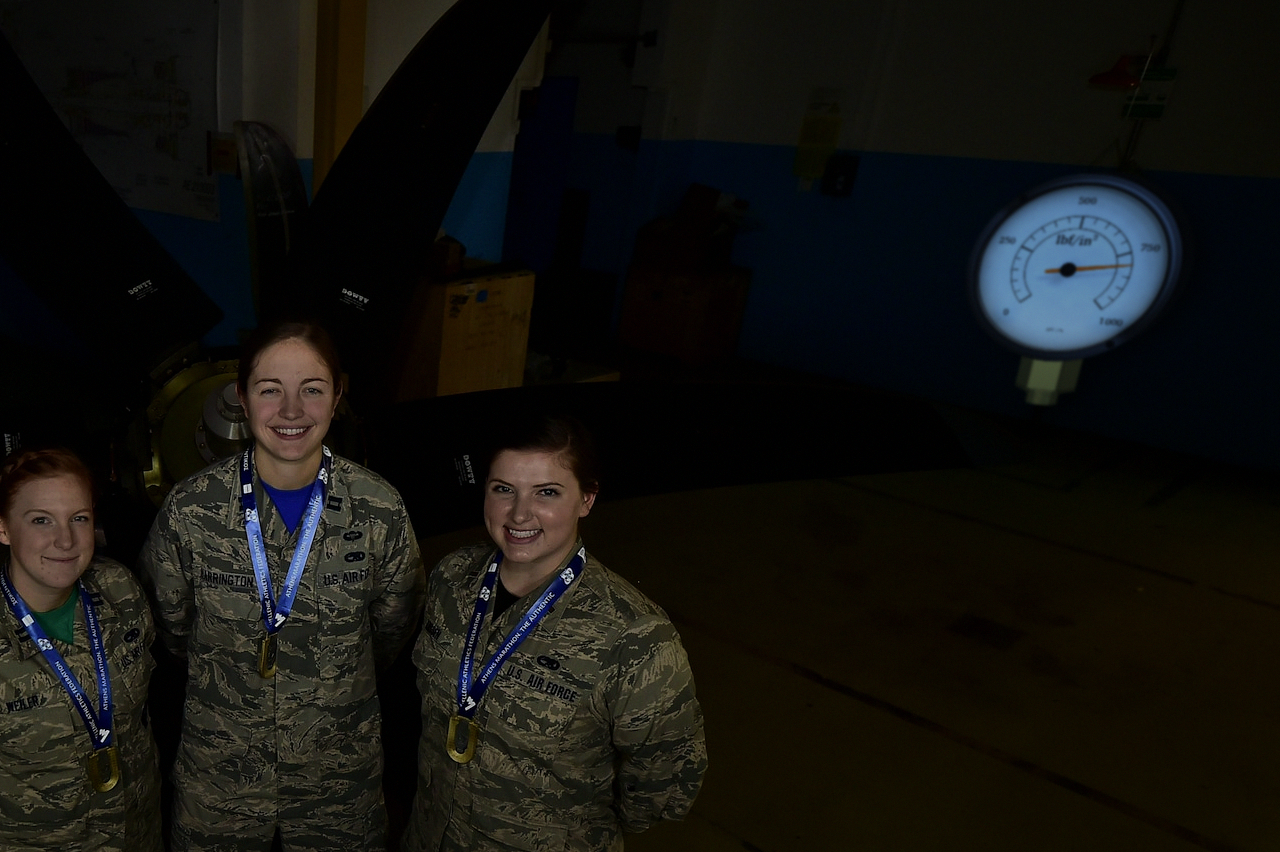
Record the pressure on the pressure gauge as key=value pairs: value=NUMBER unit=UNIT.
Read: value=800 unit=psi
